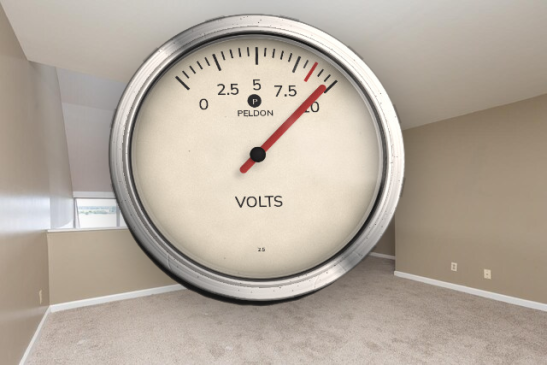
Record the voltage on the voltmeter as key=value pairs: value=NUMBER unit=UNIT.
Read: value=9.75 unit=V
